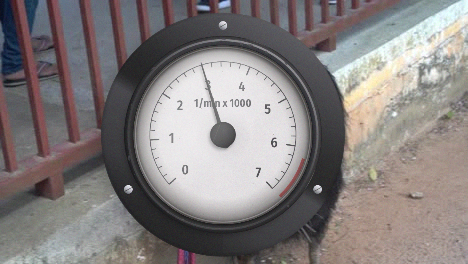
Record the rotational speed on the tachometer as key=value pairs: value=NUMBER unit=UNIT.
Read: value=3000 unit=rpm
